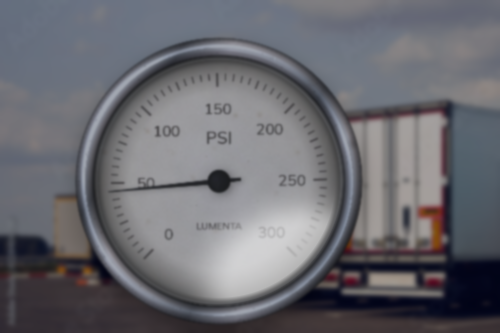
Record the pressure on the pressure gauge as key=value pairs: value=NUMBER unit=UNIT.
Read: value=45 unit=psi
